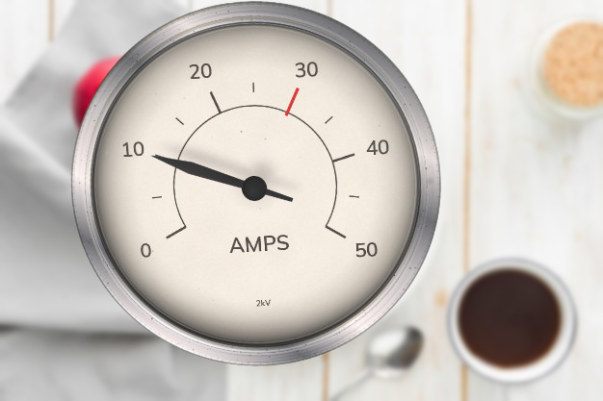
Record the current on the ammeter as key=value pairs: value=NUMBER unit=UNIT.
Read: value=10 unit=A
